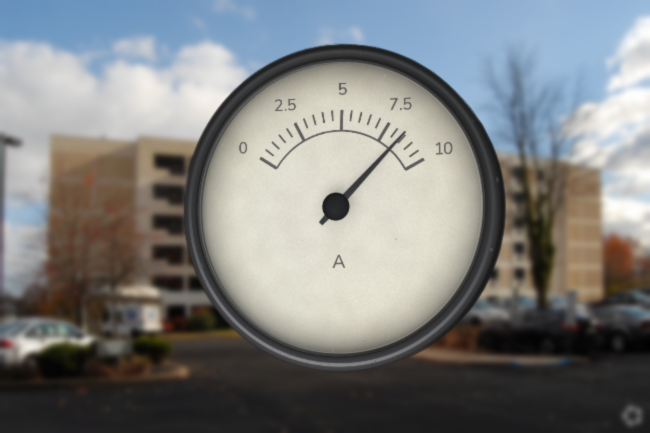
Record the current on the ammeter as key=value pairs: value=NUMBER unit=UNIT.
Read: value=8.5 unit=A
